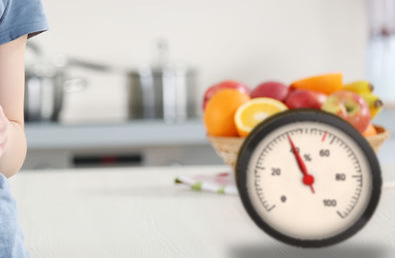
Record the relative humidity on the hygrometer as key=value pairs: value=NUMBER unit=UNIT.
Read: value=40 unit=%
